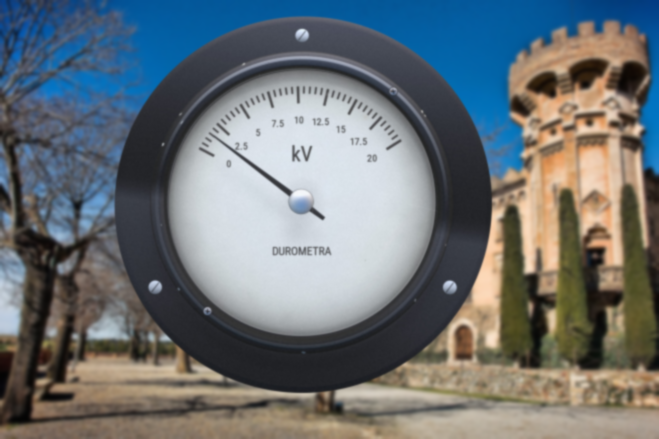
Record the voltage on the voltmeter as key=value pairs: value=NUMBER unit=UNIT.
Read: value=1.5 unit=kV
